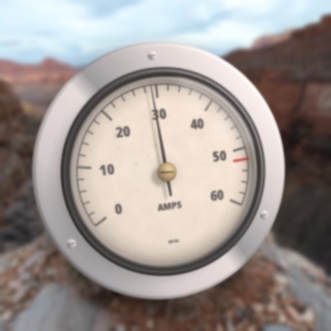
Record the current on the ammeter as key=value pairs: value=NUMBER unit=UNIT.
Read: value=29 unit=A
